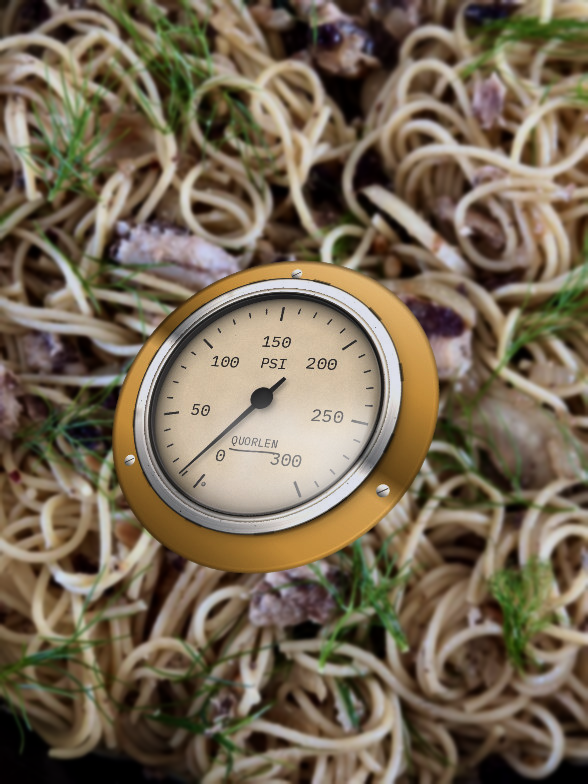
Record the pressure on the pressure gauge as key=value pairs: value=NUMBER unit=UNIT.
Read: value=10 unit=psi
